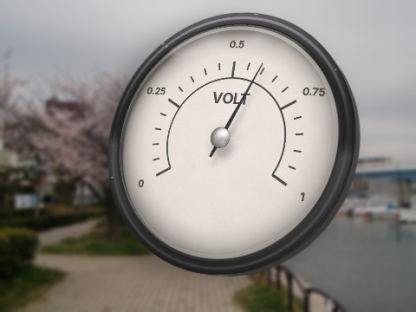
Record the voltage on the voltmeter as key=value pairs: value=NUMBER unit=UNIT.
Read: value=0.6 unit=V
